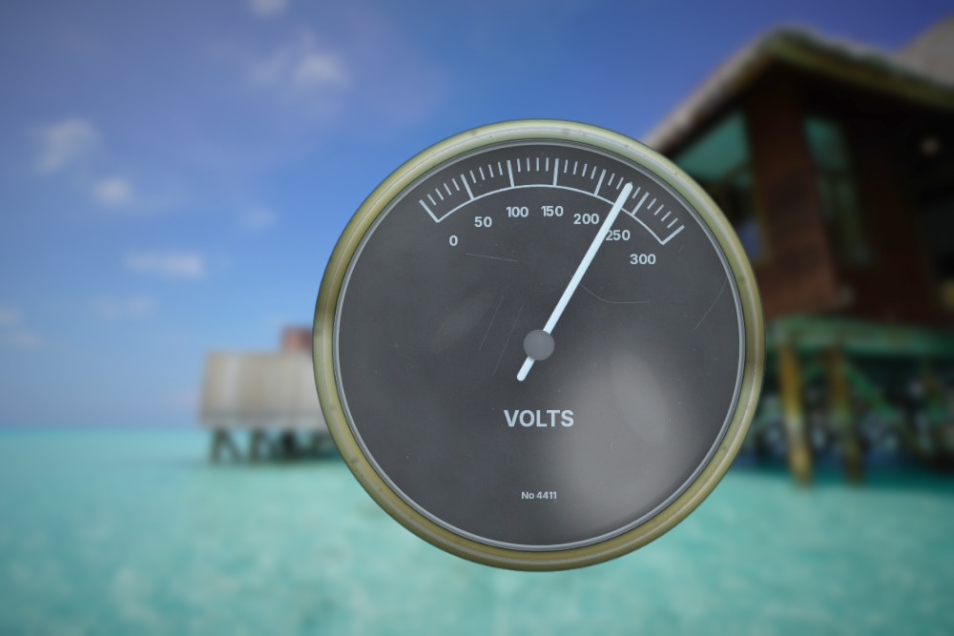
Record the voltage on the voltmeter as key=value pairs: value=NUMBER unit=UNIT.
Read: value=230 unit=V
